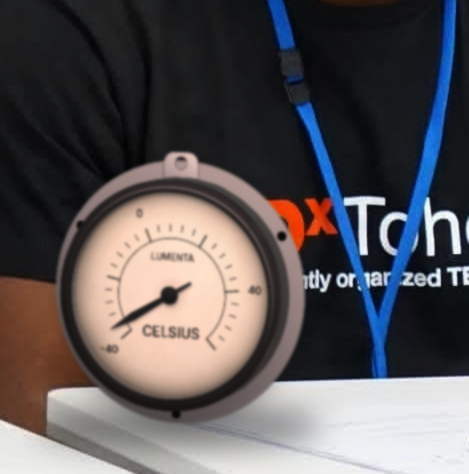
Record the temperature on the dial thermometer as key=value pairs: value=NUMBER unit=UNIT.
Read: value=-36 unit=°C
